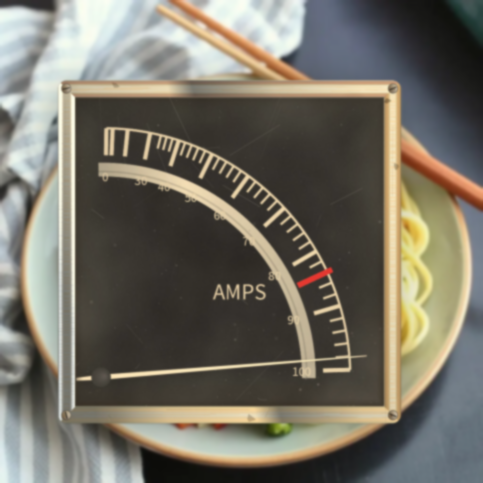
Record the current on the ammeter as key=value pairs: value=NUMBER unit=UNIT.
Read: value=98 unit=A
